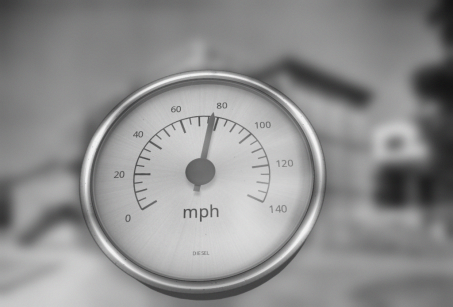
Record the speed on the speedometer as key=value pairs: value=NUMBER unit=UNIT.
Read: value=77.5 unit=mph
